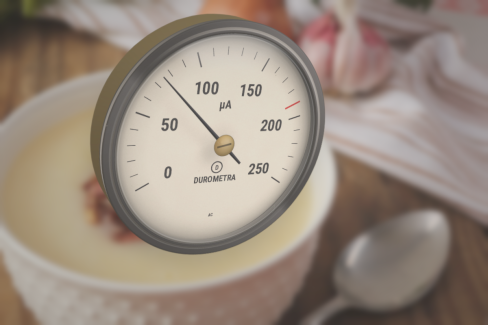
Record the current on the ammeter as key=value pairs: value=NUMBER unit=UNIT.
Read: value=75 unit=µA
